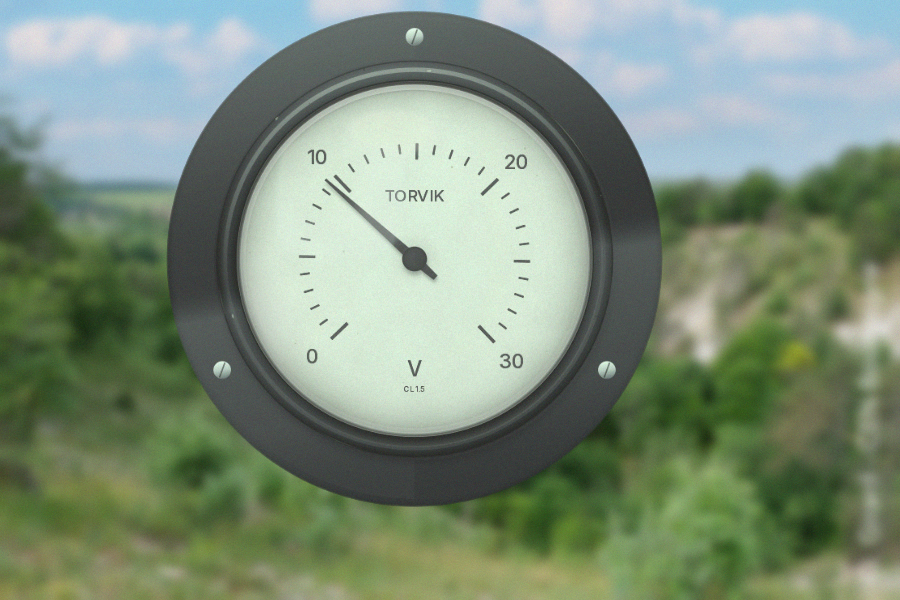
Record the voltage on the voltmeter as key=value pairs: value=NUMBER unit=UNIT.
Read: value=9.5 unit=V
